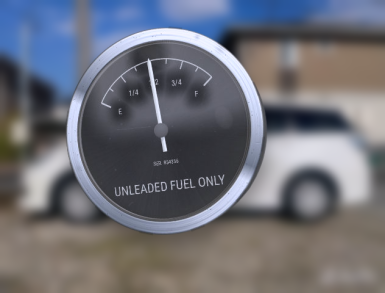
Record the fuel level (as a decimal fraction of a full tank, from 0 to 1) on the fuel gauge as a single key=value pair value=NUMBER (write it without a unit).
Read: value=0.5
